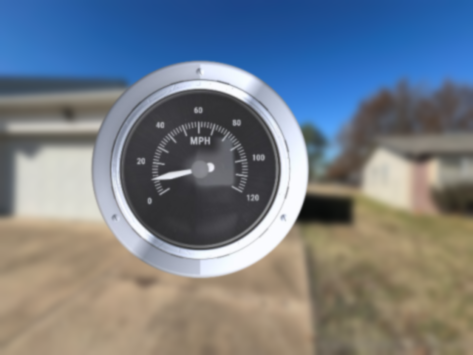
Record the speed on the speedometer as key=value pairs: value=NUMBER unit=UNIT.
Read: value=10 unit=mph
